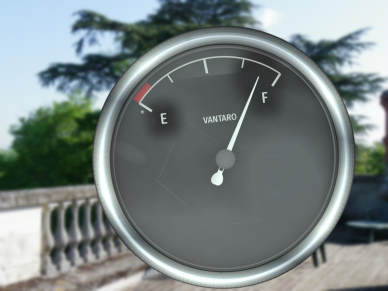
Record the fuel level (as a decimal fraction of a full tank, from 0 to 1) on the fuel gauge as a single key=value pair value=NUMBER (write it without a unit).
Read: value=0.875
